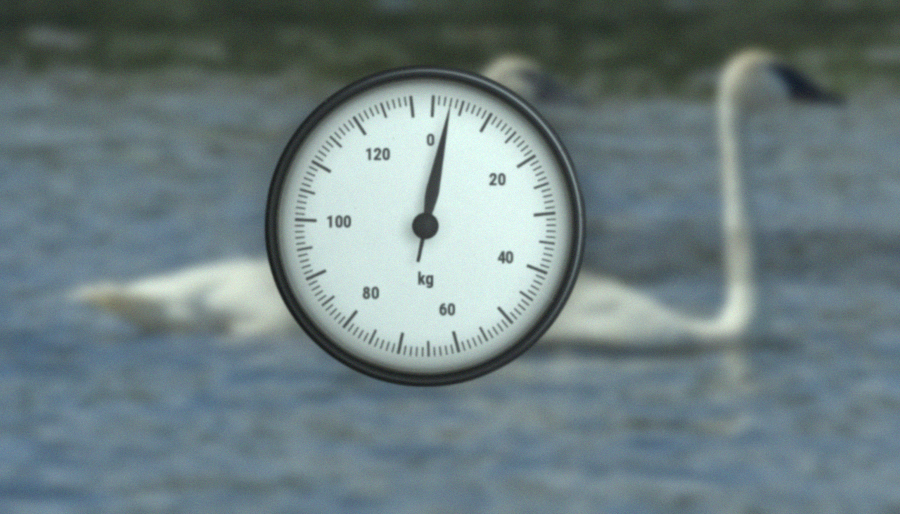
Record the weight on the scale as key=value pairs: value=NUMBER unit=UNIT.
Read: value=3 unit=kg
